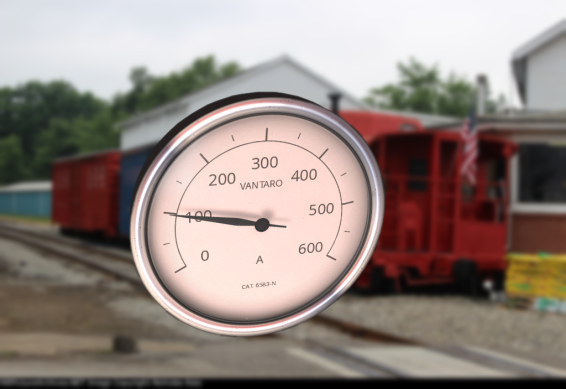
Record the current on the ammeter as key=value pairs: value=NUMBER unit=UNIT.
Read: value=100 unit=A
